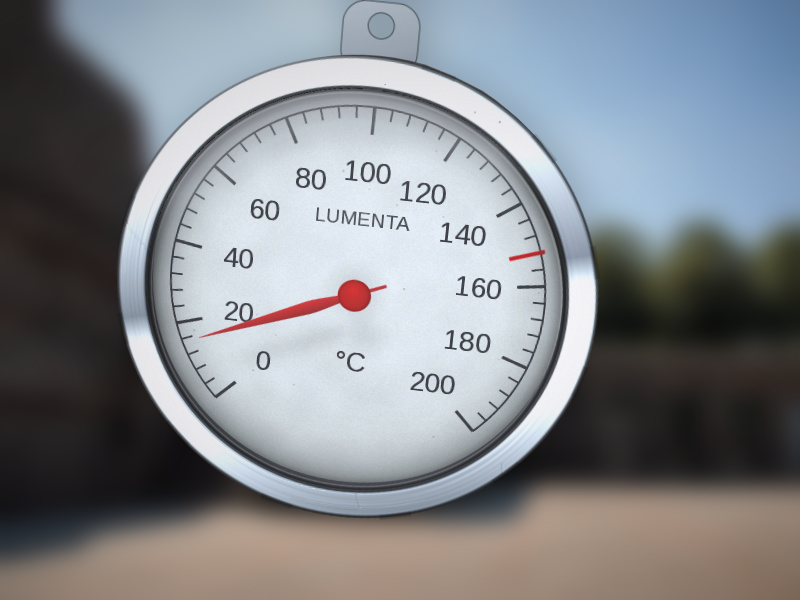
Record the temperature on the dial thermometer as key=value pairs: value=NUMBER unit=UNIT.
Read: value=16 unit=°C
